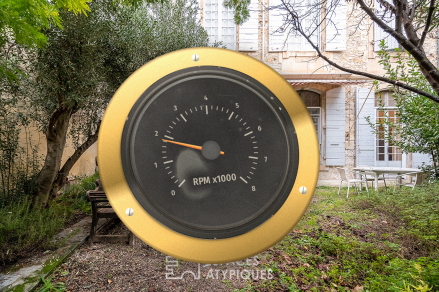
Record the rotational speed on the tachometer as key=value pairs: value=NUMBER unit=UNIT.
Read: value=1800 unit=rpm
